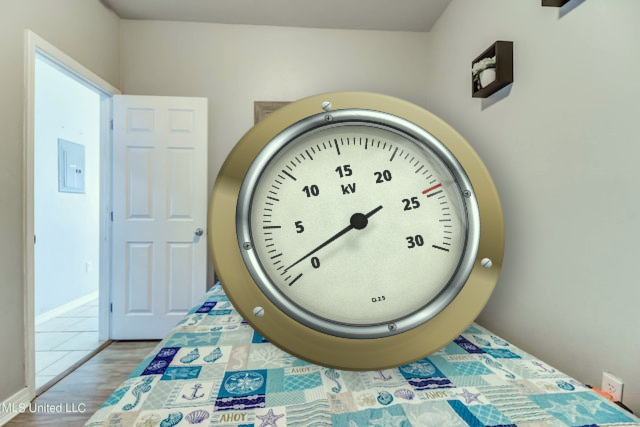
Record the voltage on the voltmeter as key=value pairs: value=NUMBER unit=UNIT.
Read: value=1 unit=kV
